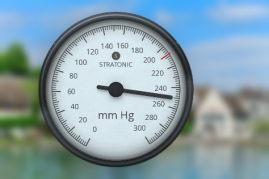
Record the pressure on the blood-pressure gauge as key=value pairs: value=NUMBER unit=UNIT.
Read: value=250 unit=mmHg
